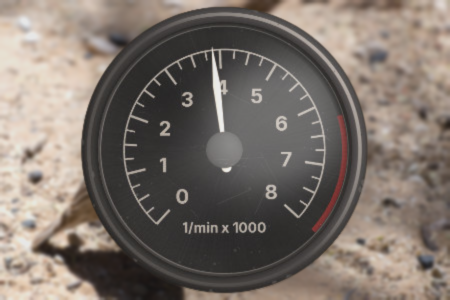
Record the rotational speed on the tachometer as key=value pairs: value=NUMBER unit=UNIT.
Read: value=3875 unit=rpm
